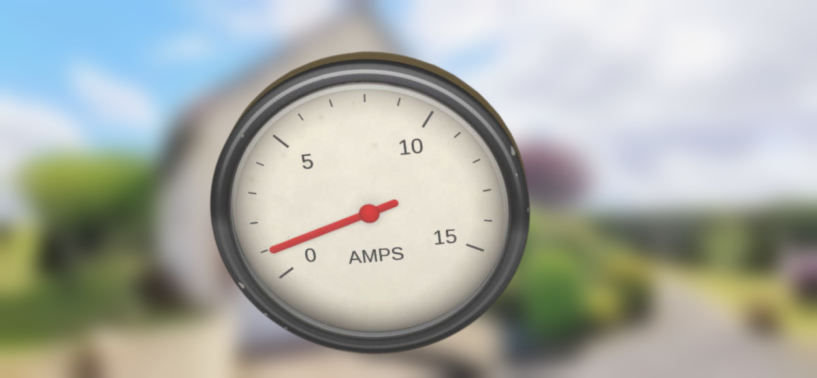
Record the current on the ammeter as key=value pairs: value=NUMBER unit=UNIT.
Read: value=1 unit=A
